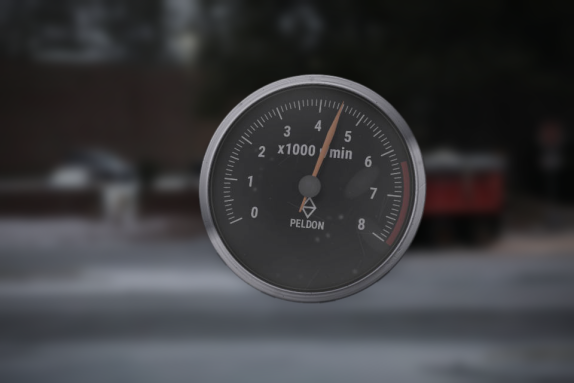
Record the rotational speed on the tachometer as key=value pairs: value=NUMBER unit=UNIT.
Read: value=4500 unit=rpm
